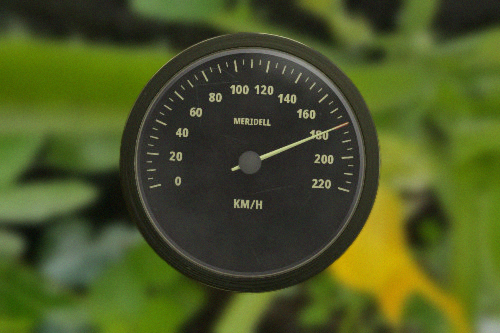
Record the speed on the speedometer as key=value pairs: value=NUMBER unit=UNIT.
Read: value=180 unit=km/h
